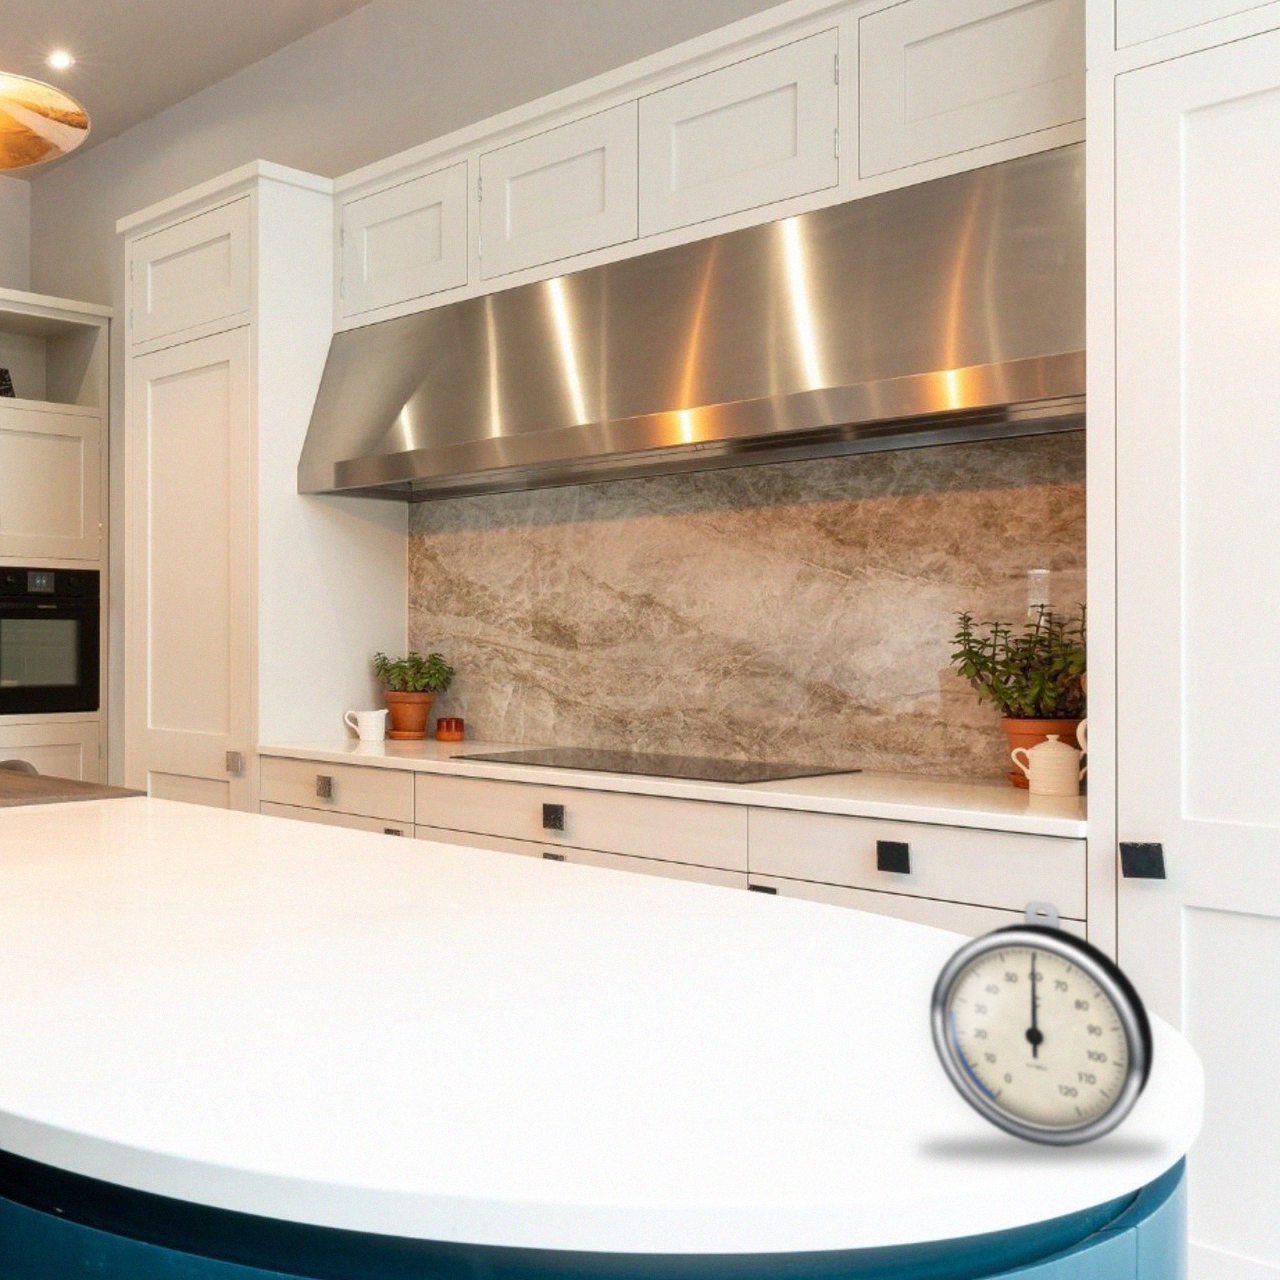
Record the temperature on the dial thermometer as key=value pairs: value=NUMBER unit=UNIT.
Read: value=60 unit=°C
